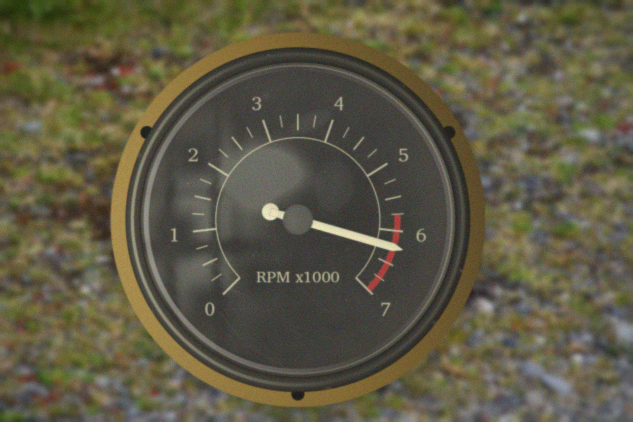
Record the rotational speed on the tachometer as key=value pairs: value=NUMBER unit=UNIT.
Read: value=6250 unit=rpm
